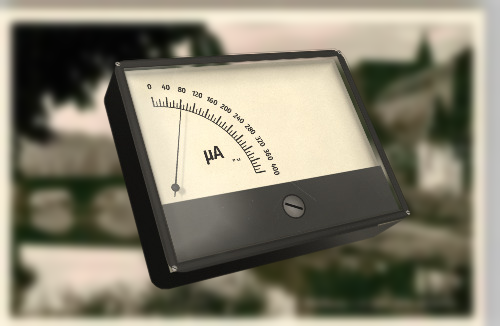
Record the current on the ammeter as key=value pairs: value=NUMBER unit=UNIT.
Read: value=80 unit=µA
